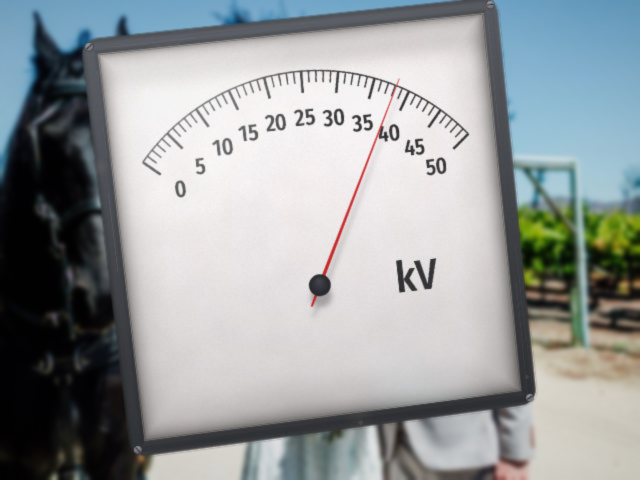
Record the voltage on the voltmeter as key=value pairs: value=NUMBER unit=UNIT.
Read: value=38 unit=kV
